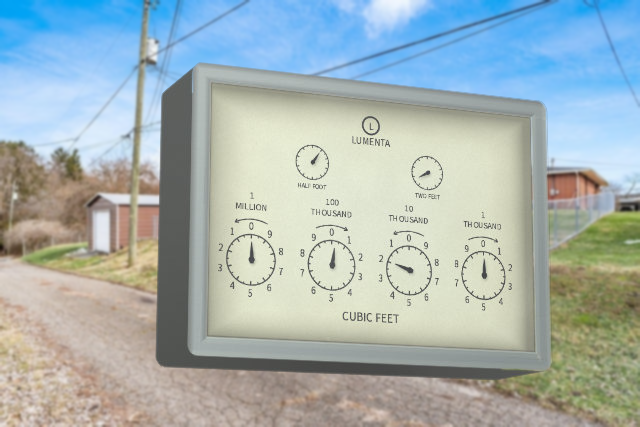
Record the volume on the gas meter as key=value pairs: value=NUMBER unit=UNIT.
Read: value=2000 unit=ft³
